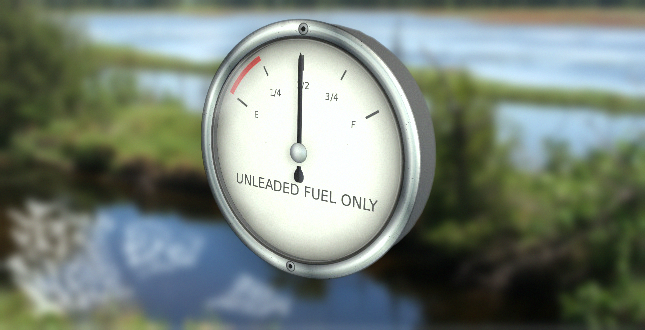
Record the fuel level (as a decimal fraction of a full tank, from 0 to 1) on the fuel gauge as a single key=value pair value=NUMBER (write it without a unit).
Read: value=0.5
